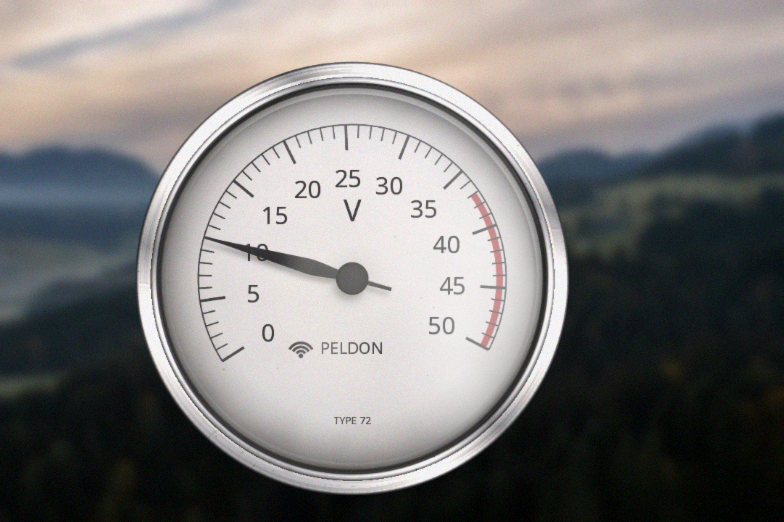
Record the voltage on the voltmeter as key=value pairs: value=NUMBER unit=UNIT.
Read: value=10 unit=V
